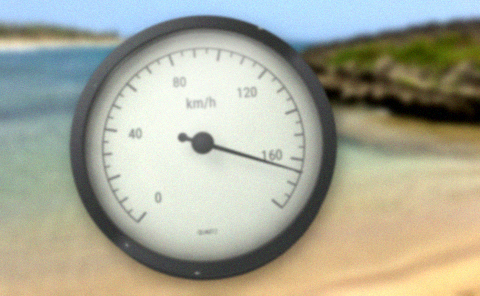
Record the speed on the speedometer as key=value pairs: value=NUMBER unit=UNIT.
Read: value=165 unit=km/h
